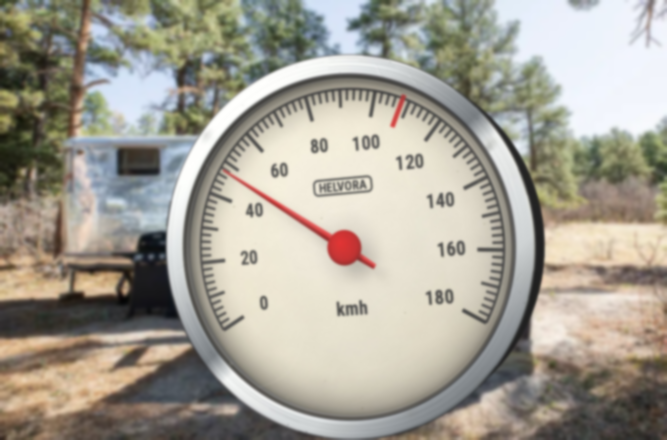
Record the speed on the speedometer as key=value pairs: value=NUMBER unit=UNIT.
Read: value=48 unit=km/h
